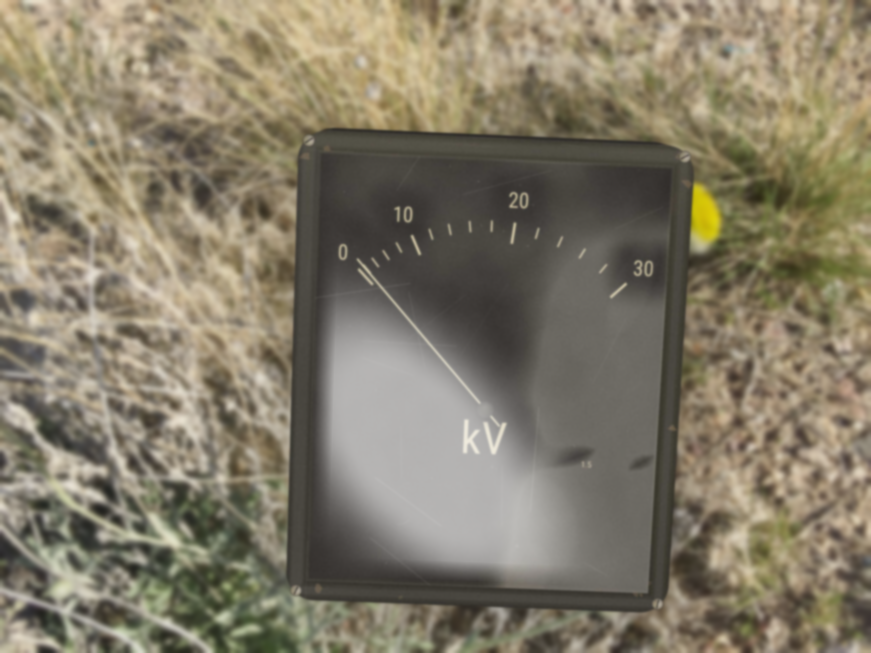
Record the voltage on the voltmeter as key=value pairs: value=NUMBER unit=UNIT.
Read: value=2 unit=kV
